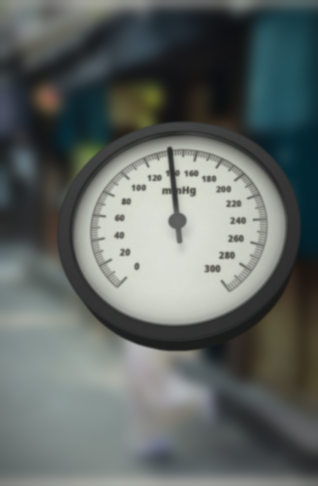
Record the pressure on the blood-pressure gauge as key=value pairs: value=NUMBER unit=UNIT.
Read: value=140 unit=mmHg
